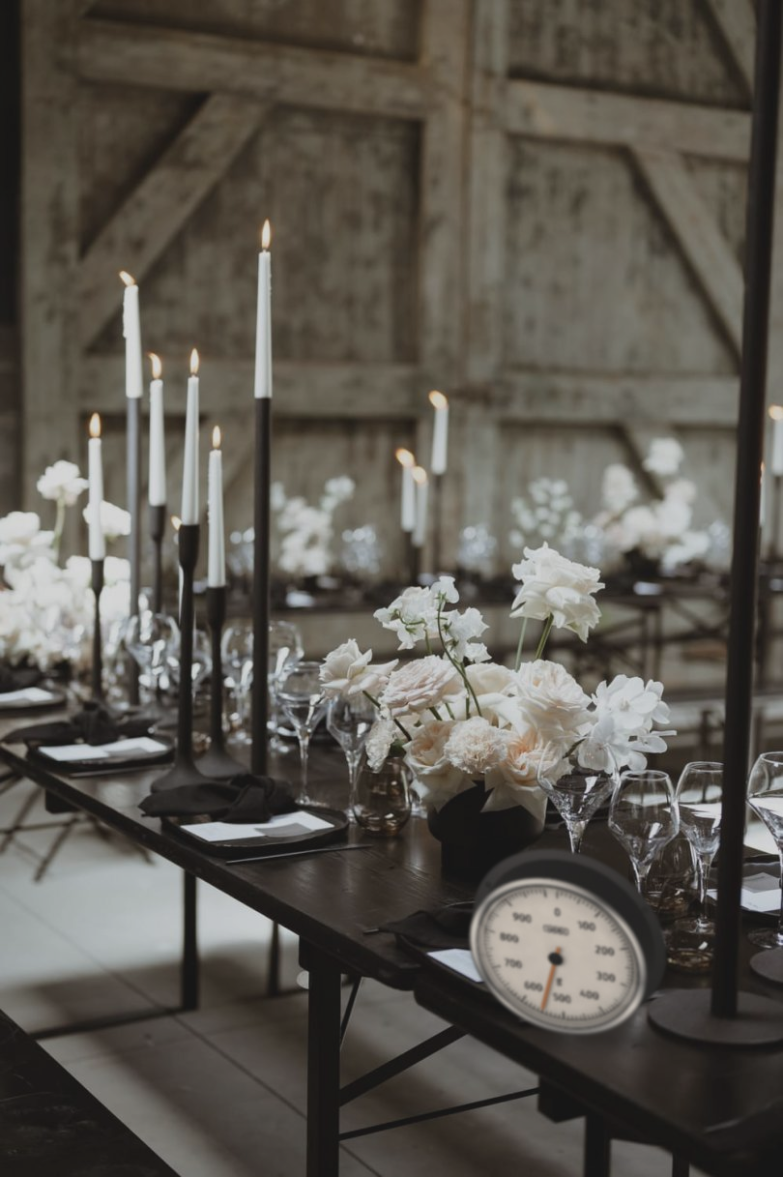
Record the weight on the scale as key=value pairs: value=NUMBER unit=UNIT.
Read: value=550 unit=g
